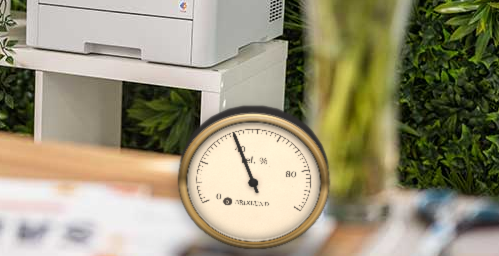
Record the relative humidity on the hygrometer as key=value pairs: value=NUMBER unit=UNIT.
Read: value=40 unit=%
